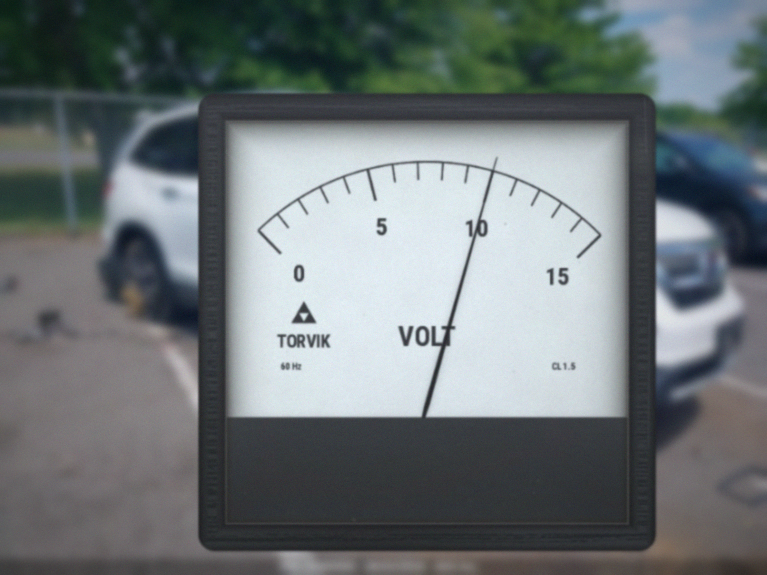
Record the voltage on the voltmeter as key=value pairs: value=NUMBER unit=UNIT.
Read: value=10 unit=V
